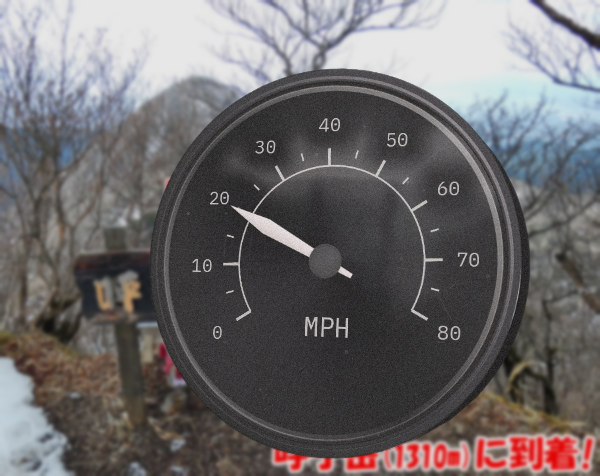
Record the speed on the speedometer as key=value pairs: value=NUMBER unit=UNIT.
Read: value=20 unit=mph
